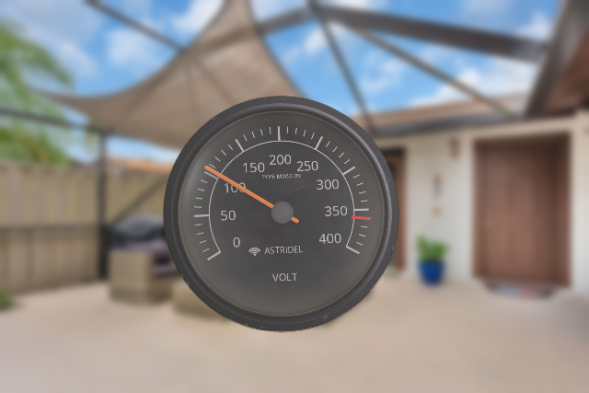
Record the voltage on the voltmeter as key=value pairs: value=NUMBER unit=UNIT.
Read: value=105 unit=V
